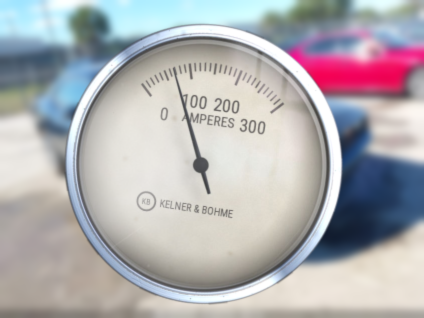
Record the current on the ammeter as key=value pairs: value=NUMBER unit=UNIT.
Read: value=70 unit=A
